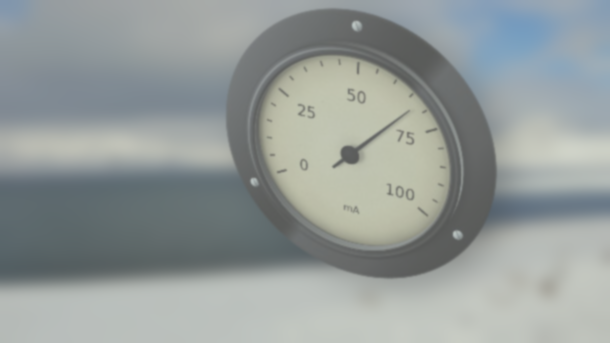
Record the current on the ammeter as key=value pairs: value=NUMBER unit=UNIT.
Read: value=67.5 unit=mA
